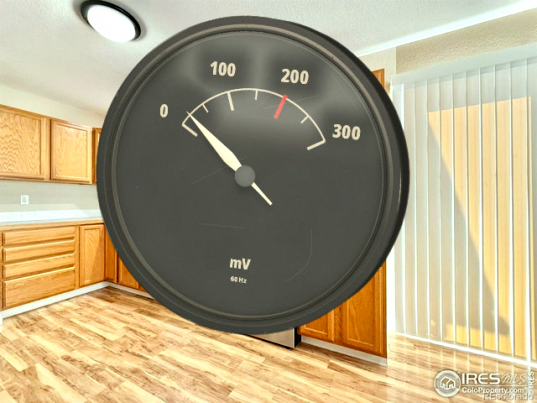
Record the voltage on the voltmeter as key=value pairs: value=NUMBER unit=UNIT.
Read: value=25 unit=mV
